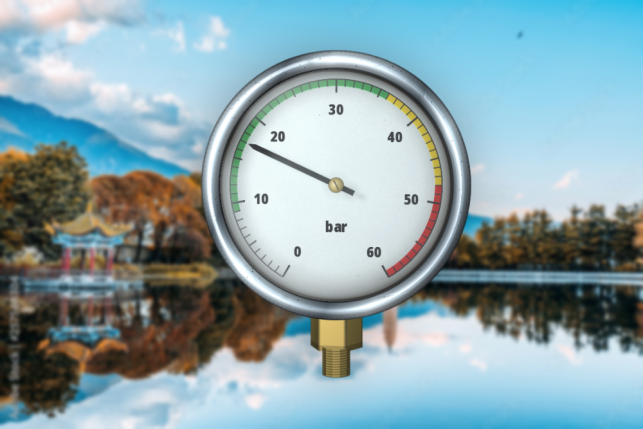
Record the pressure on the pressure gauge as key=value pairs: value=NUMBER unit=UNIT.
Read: value=17 unit=bar
